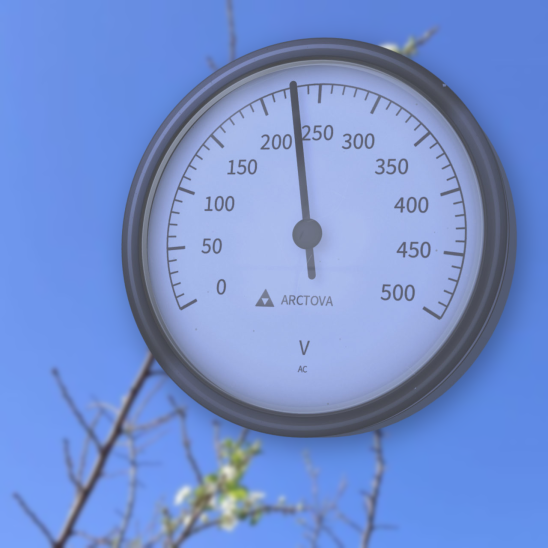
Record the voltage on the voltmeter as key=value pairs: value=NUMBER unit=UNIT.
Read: value=230 unit=V
